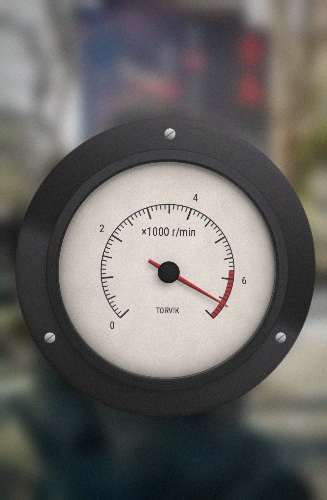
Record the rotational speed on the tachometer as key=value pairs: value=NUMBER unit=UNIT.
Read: value=6600 unit=rpm
